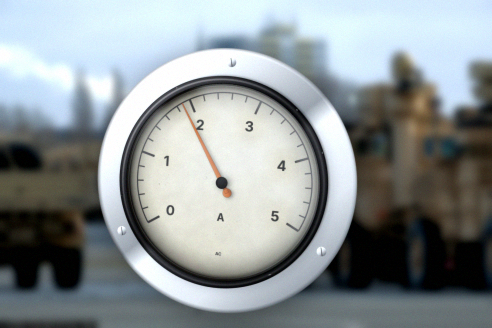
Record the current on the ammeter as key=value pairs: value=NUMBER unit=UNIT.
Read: value=1.9 unit=A
